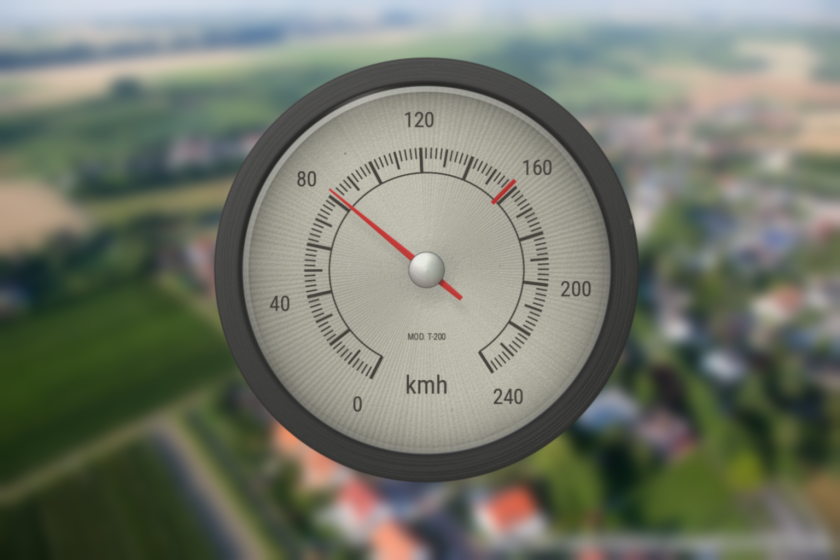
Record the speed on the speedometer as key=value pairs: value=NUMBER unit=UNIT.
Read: value=82 unit=km/h
